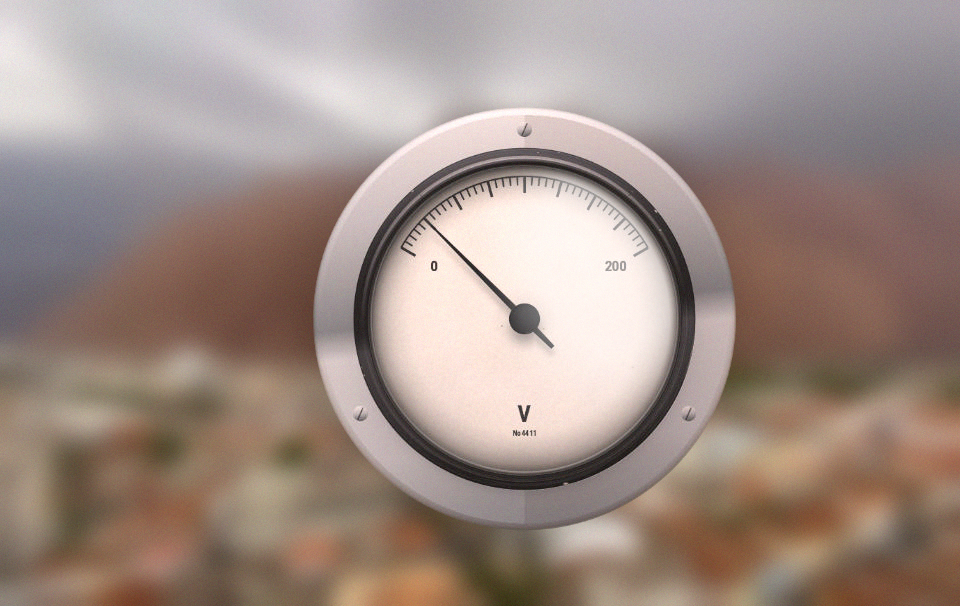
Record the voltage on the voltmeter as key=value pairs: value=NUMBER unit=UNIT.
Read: value=25 unit=V
